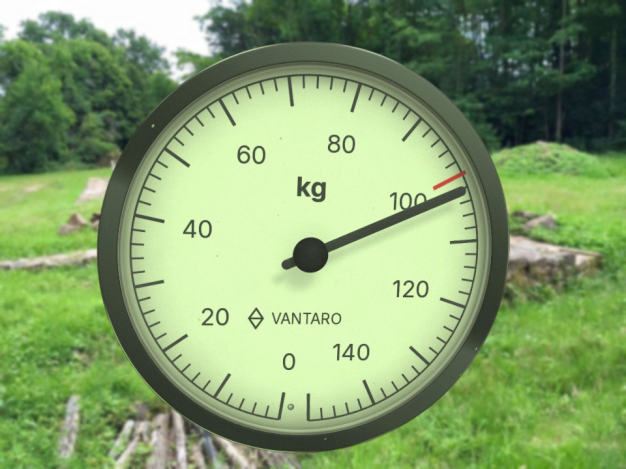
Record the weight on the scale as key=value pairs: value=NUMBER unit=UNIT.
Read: value=102 unit=kg
